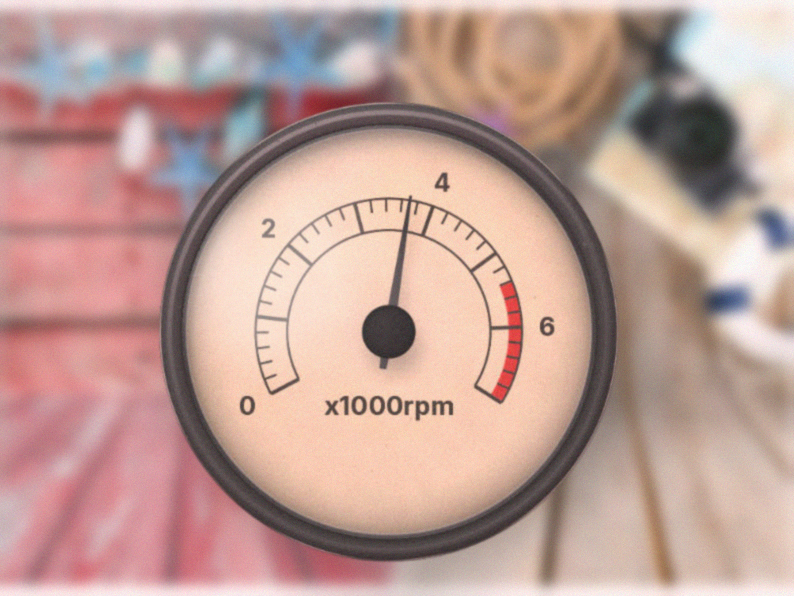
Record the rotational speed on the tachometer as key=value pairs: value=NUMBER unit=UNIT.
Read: value=3700 unit=rpm
